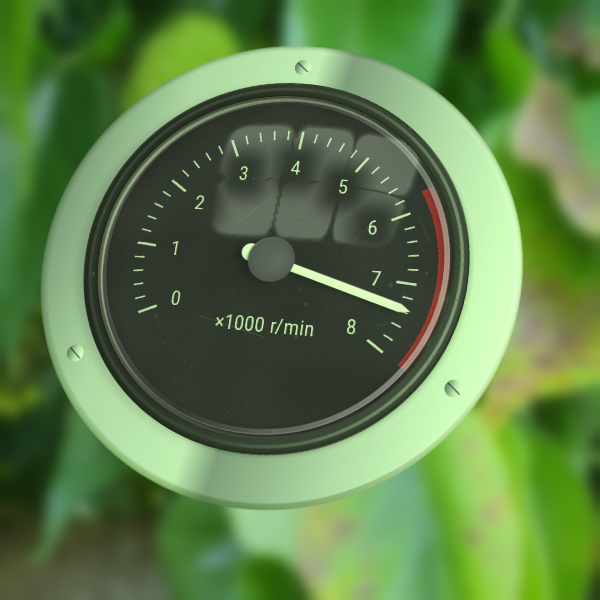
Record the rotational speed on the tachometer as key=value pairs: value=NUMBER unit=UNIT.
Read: value=7400 unit=rpm
